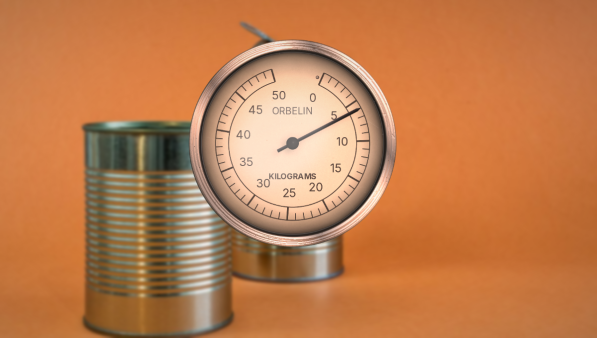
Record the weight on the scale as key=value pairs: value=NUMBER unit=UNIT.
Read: value=6 unit=kg
